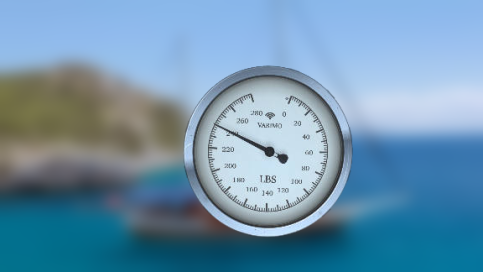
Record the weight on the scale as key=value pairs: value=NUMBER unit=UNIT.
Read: value=240 unit=lb
